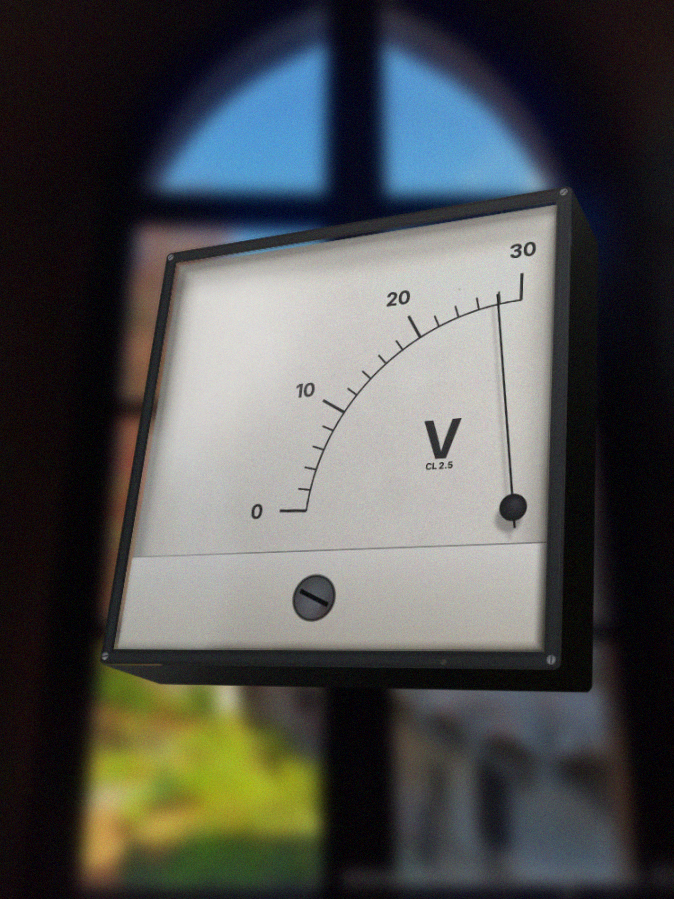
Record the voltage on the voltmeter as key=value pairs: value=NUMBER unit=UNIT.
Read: value=28 unit=V
